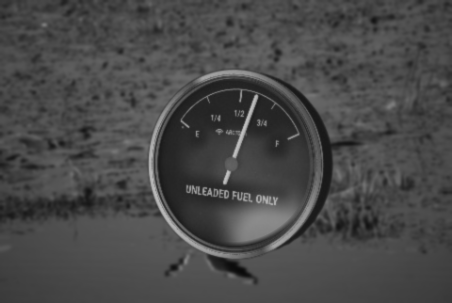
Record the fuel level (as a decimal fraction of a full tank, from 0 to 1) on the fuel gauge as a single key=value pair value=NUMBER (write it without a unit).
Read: value=0.625
